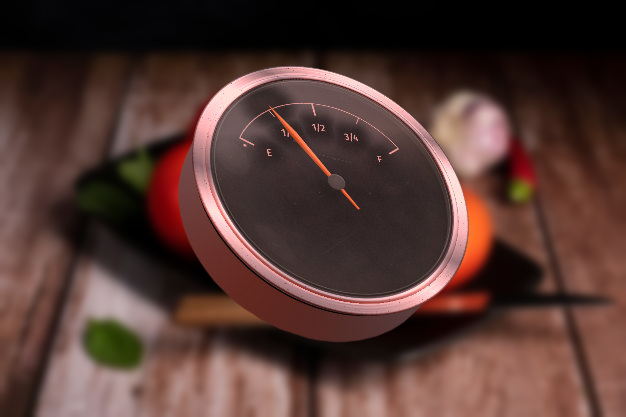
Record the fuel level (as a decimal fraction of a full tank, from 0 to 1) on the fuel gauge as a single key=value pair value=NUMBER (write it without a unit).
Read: value=0.25
